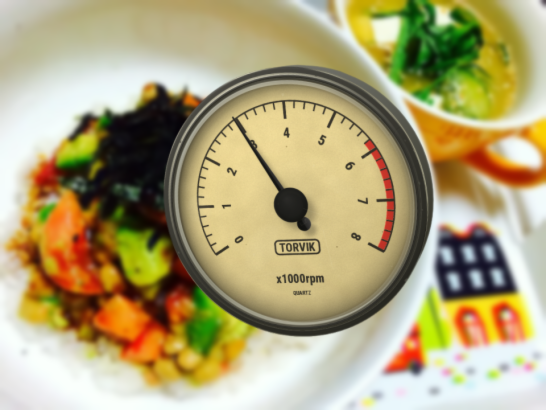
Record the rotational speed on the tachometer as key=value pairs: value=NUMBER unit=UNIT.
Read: value=3000 unit=rpm
